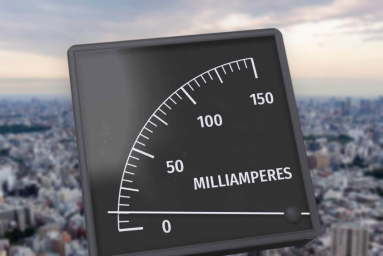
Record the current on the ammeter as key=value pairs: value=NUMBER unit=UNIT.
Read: value=10 unit=mA
